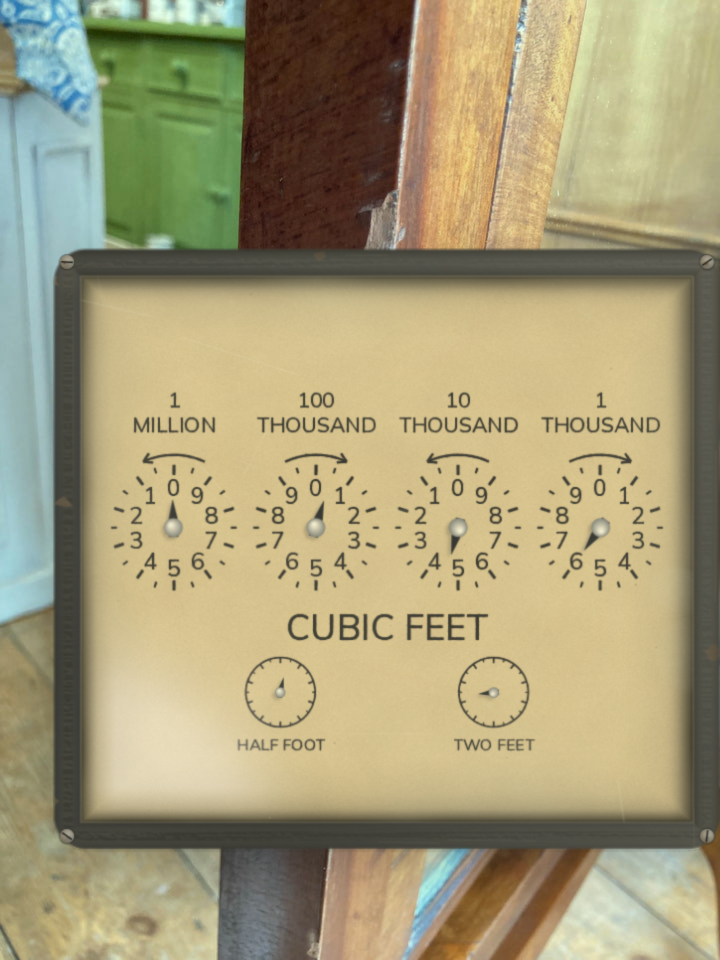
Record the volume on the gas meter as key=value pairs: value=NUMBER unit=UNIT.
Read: value=4600 unit=ft³
